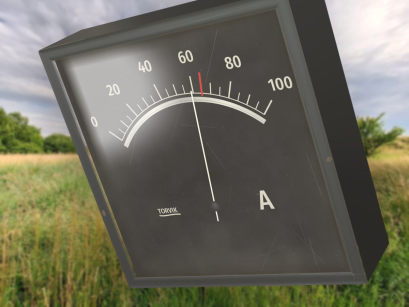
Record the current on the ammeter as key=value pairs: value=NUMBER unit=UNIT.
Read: value=60 unit=A
